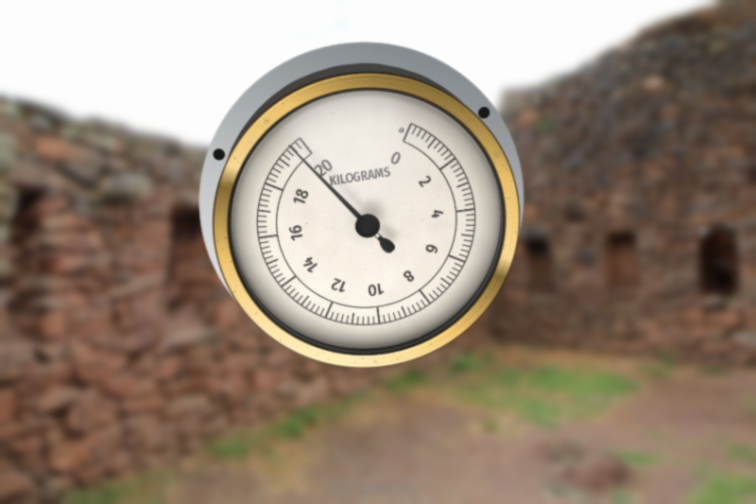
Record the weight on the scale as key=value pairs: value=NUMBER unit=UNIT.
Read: value=19.6 unit=kg
